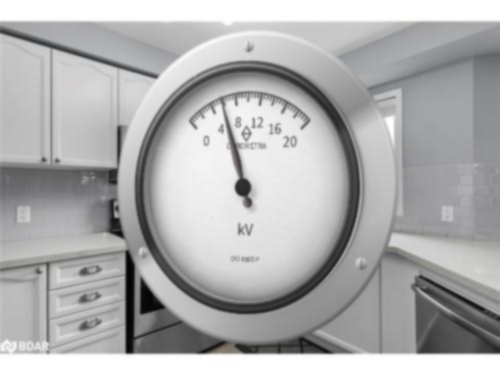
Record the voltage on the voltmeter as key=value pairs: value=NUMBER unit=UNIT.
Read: value=6 unit=kV
